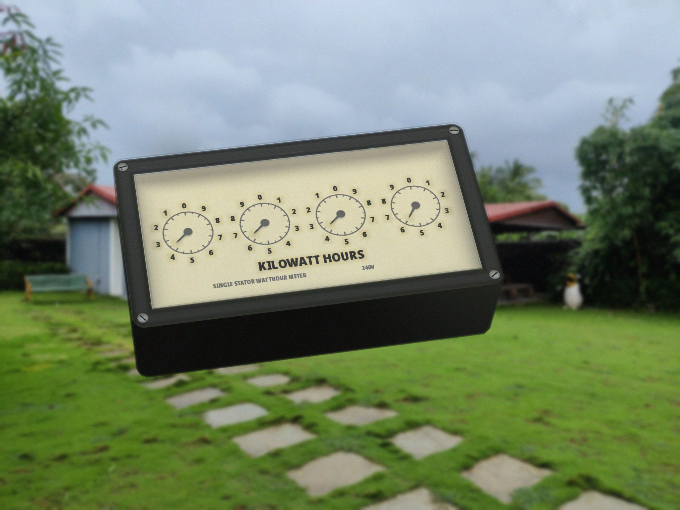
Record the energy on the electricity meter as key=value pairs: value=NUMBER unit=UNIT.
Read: value=3636 unit=kWh
